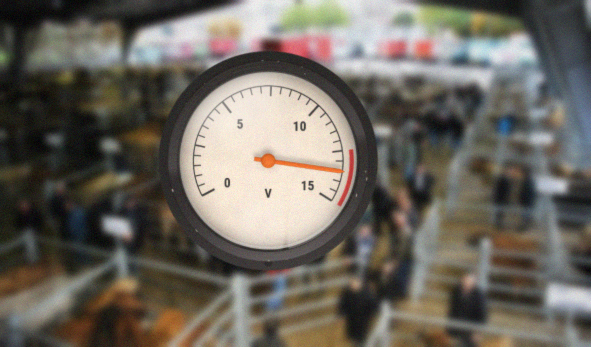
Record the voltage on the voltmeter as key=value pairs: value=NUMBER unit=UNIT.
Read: value=13.5 unit=V
